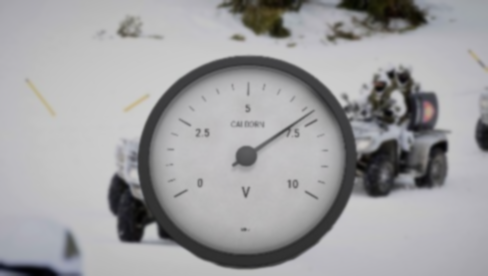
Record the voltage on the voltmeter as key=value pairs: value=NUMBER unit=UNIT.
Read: value=7.25 unit=V
